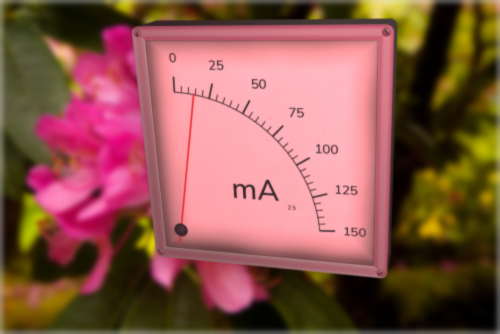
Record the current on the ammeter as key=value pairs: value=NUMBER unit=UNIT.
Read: value=15 unit=mA
